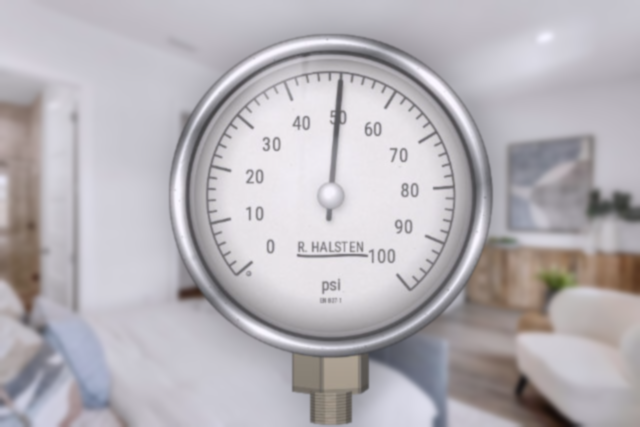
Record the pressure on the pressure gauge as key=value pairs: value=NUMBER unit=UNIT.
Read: value=50 unit=psi
